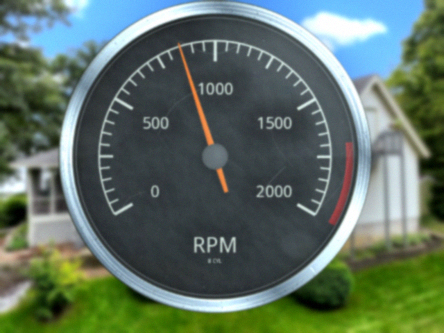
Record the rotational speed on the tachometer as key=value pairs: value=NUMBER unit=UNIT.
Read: value=850 unit=rpm
